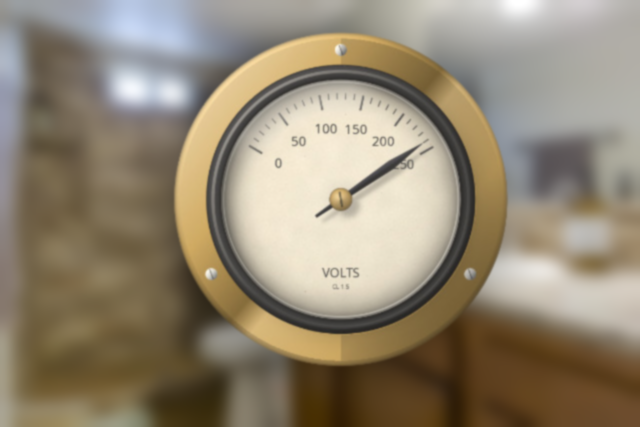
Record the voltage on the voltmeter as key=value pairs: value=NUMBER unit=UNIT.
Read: value=240 unit=V
